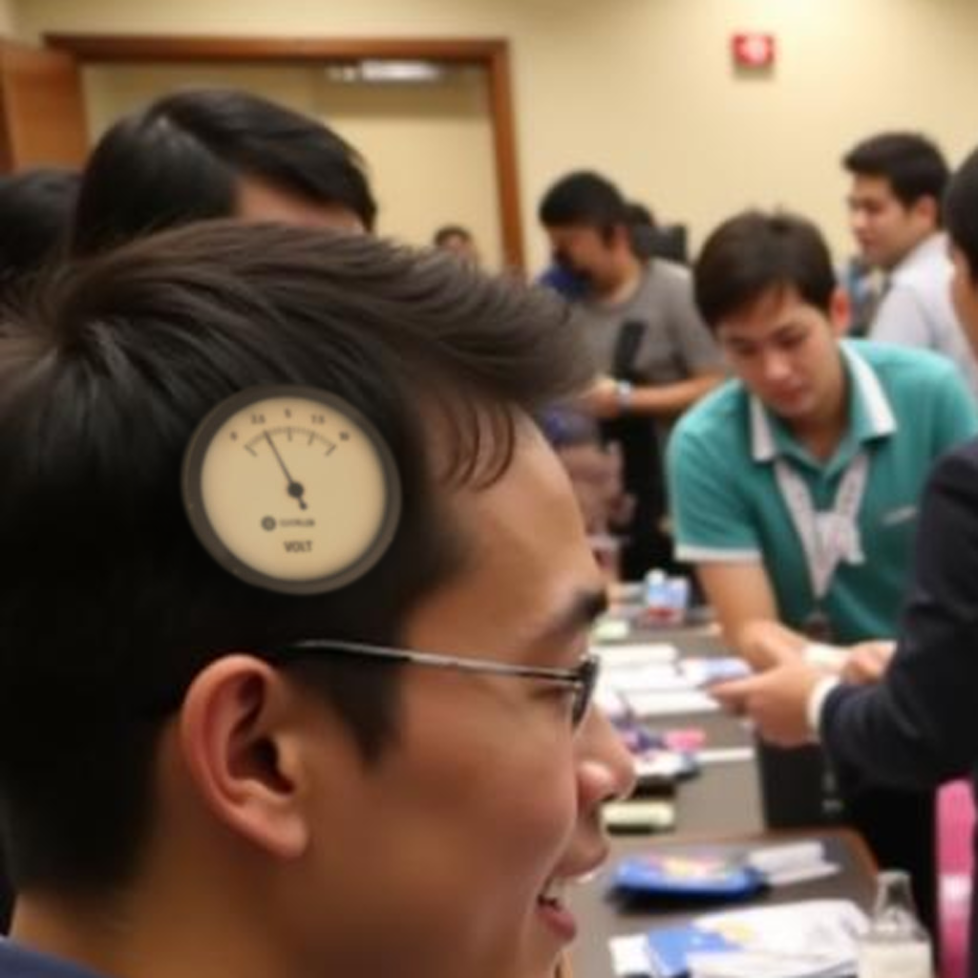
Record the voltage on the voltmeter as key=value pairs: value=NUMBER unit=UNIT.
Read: value=2.5 unit=V
